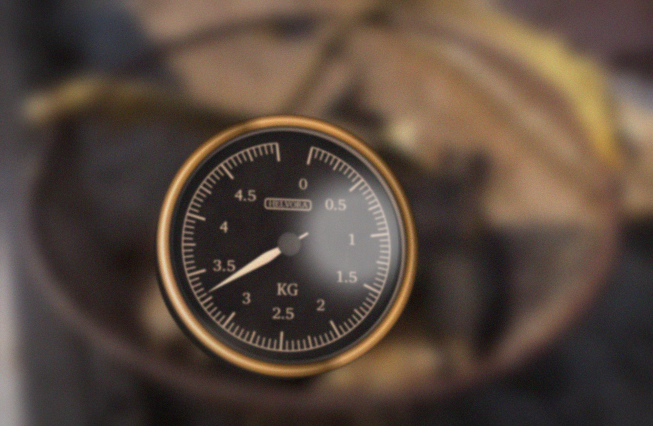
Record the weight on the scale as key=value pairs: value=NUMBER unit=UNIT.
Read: value=3.3 unit=kg
